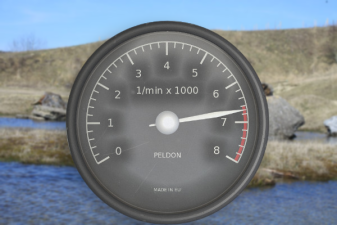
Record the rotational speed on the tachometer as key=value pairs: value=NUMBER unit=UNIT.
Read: value=6700 unit=rpm
